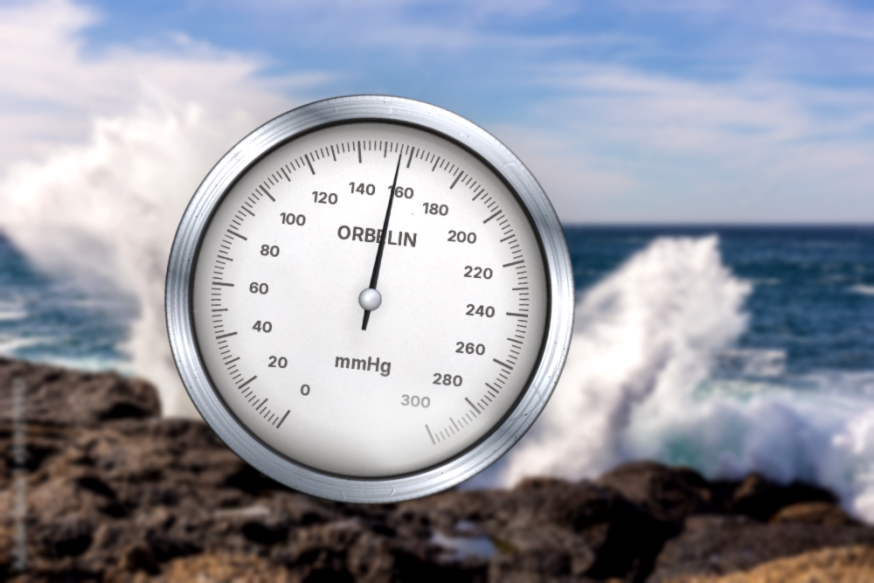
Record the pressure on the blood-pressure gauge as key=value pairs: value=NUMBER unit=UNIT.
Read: value=156 unit=mmHg
